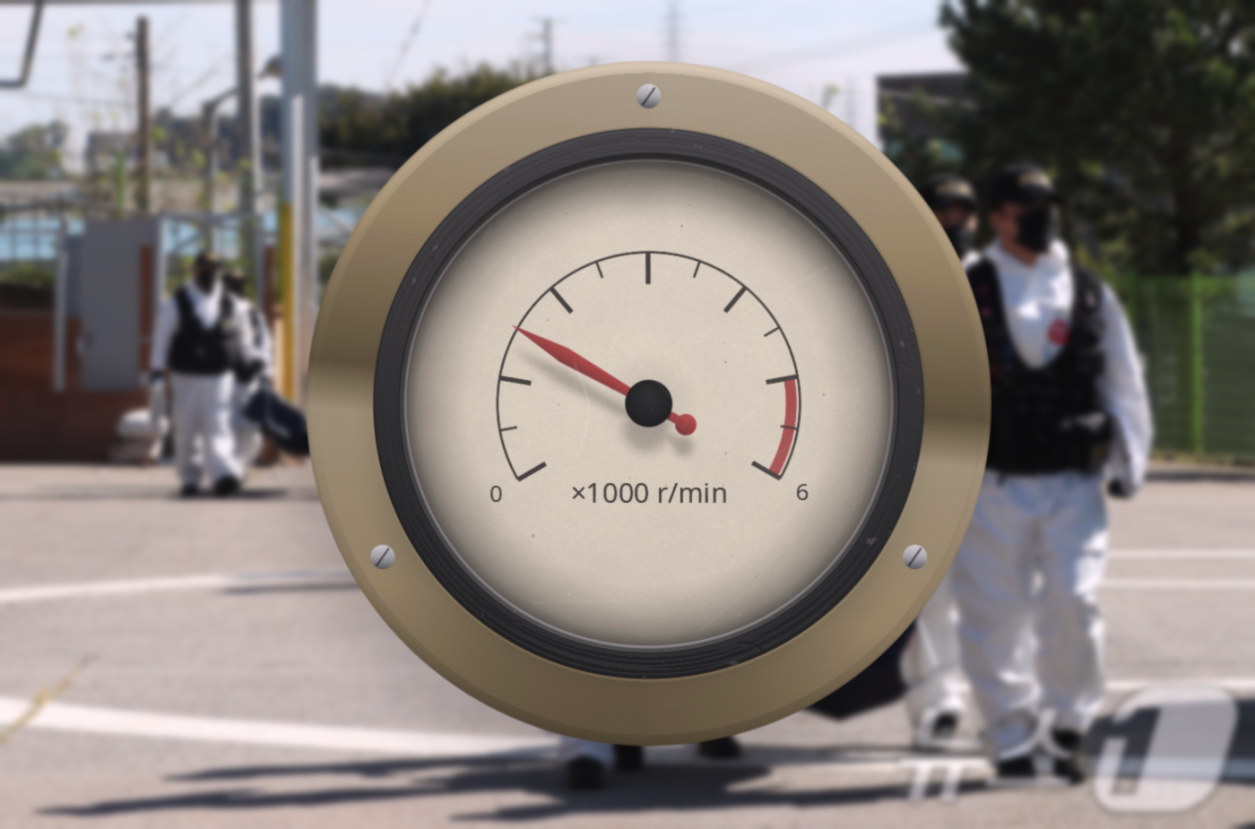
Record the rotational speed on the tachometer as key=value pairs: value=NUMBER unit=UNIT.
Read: value=1500 unit=rpm
